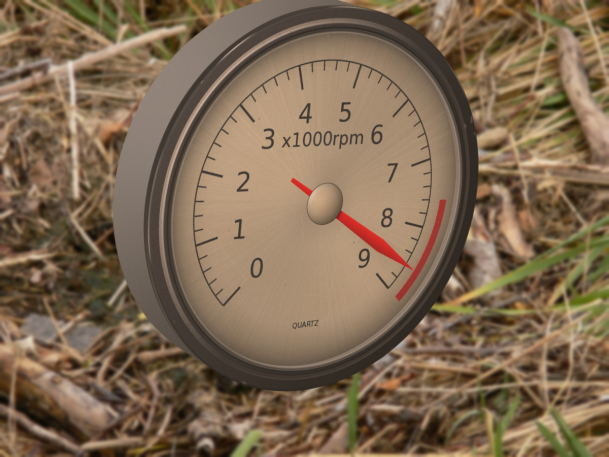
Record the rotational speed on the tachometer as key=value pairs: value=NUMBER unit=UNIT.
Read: value=8600 unit=rpm
